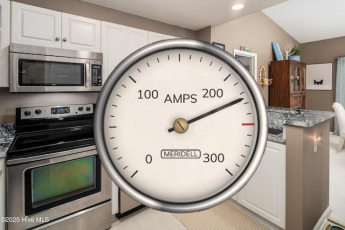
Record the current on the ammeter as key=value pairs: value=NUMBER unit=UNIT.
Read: value=225 unit=A
